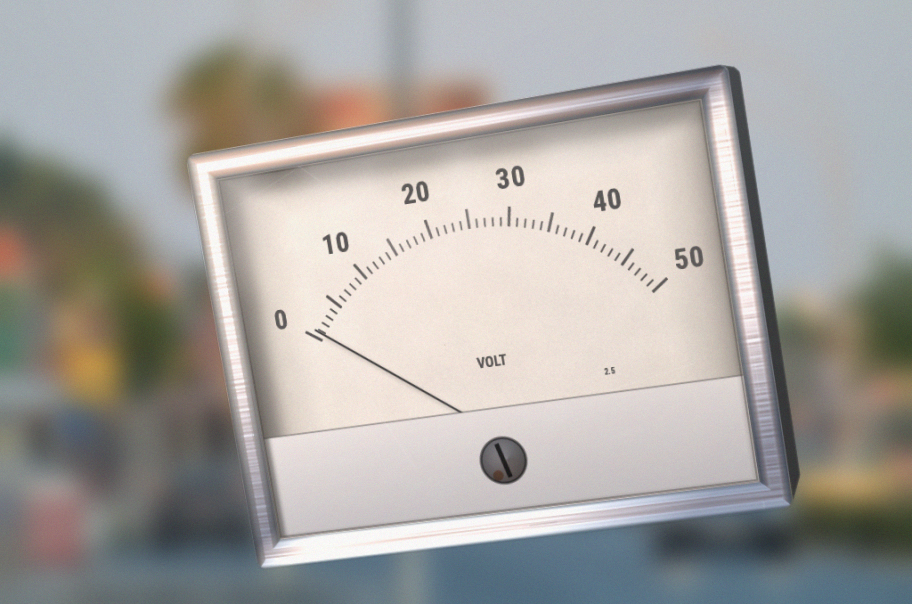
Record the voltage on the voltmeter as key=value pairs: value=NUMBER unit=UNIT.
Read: value=1 unit=V
